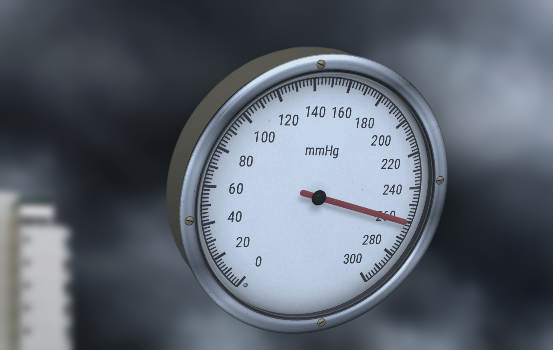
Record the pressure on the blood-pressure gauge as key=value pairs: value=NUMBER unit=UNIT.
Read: value=260 unit=mmHg
